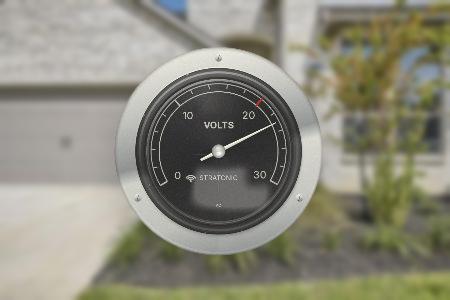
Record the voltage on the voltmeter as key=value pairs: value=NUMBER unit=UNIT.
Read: value=23 unit=V
